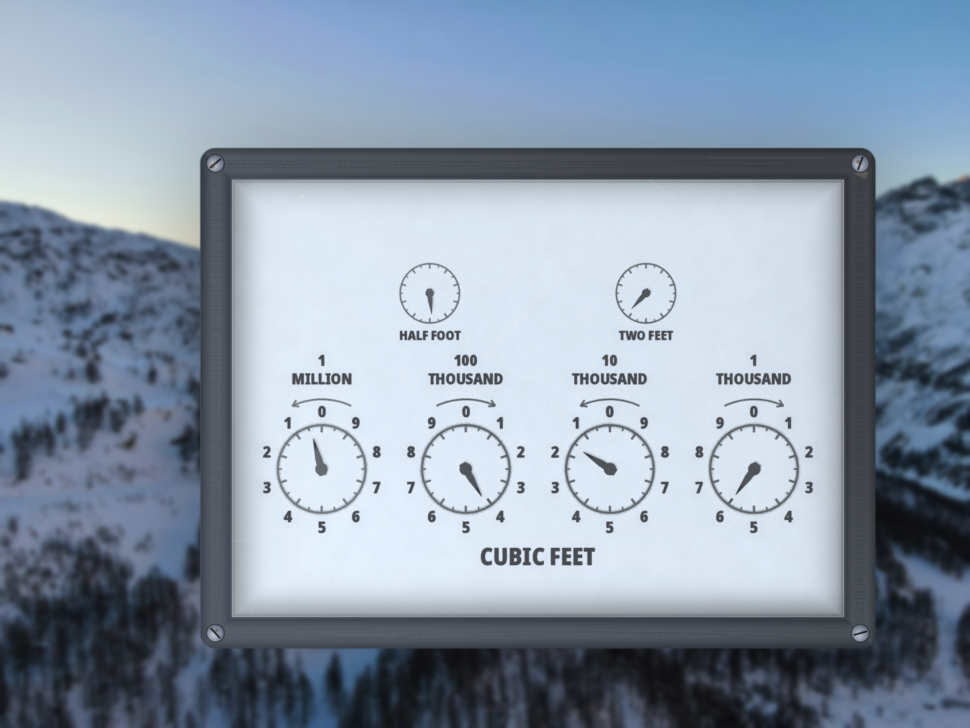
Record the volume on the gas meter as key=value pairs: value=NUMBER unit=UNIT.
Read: value=41600 unit=ft³
